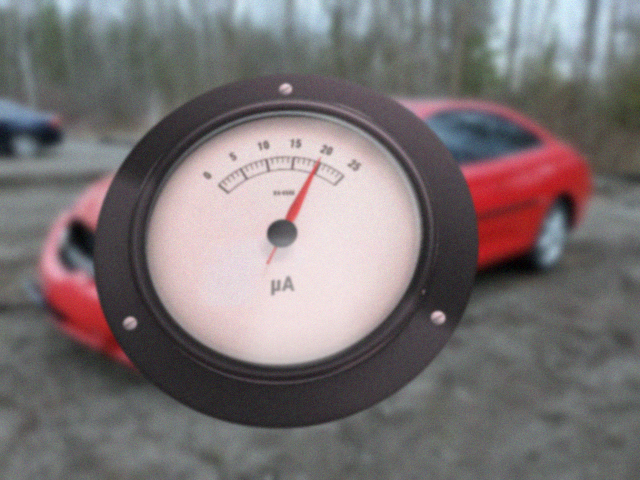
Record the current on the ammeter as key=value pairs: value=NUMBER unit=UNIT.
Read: value=20 unit=µA
